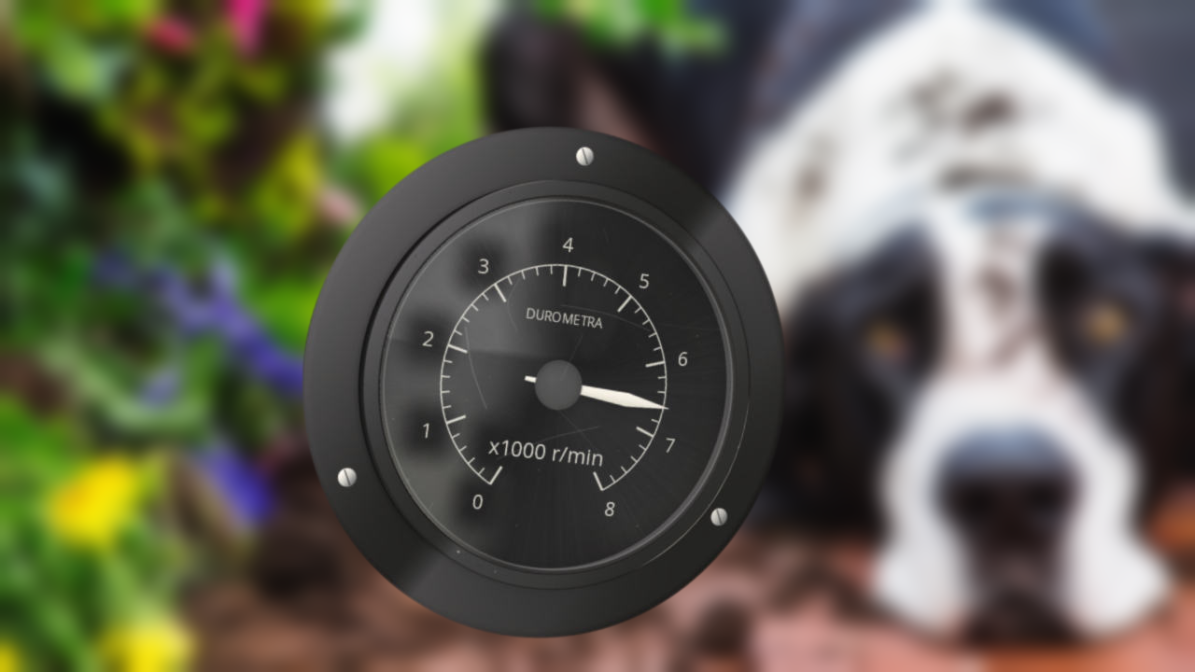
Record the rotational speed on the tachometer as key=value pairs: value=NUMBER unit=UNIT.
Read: value=6600 unit=rpm
